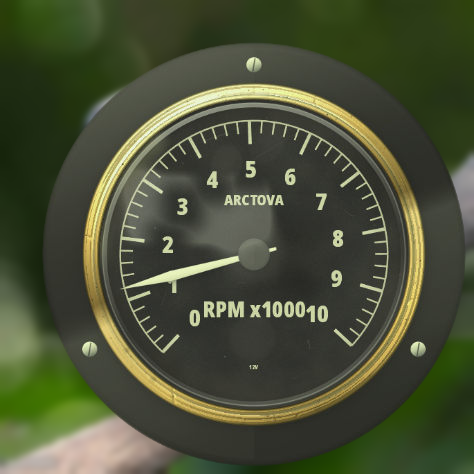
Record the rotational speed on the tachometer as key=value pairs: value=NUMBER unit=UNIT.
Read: value=1200 unit=rpm
